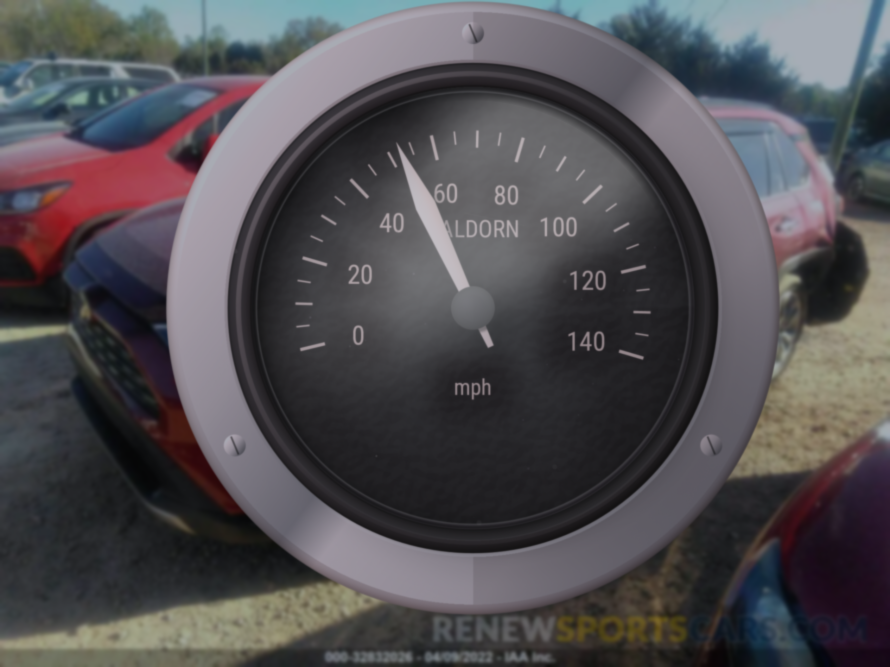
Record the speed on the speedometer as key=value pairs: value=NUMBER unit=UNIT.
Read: value=52.5 unit=mph
